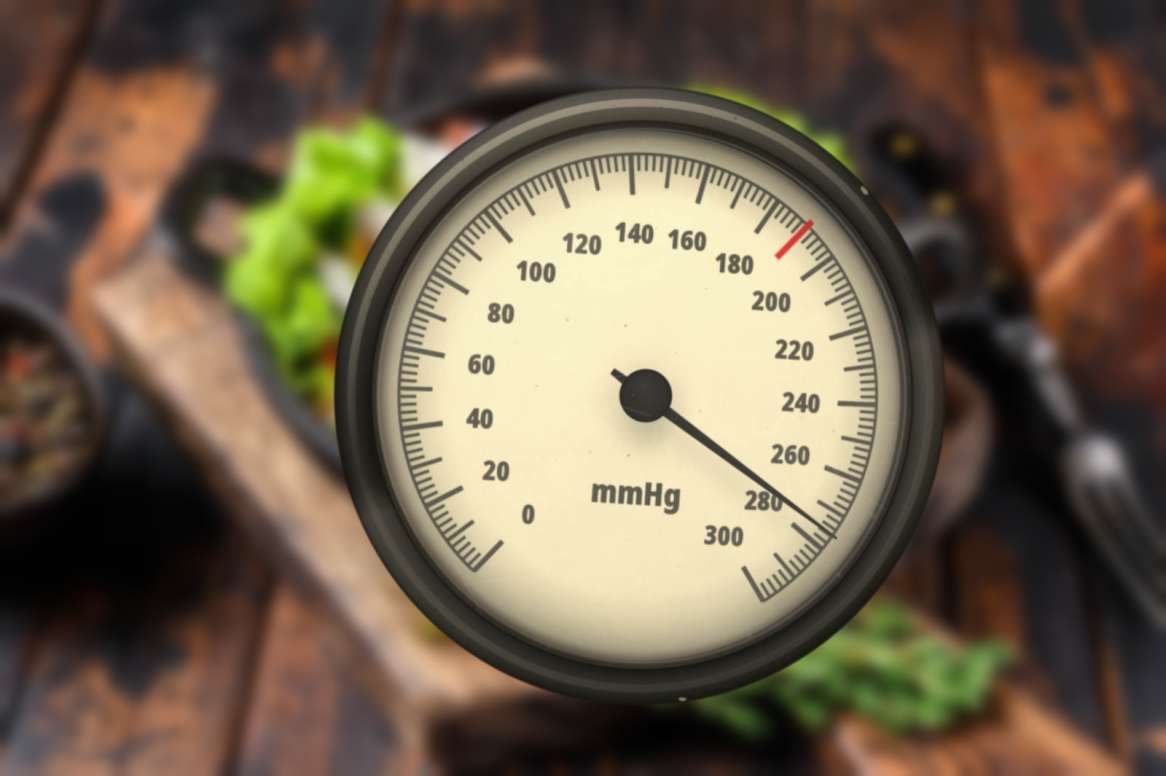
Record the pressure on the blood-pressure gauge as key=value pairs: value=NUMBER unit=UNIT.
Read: value=276 unit=mmHg
